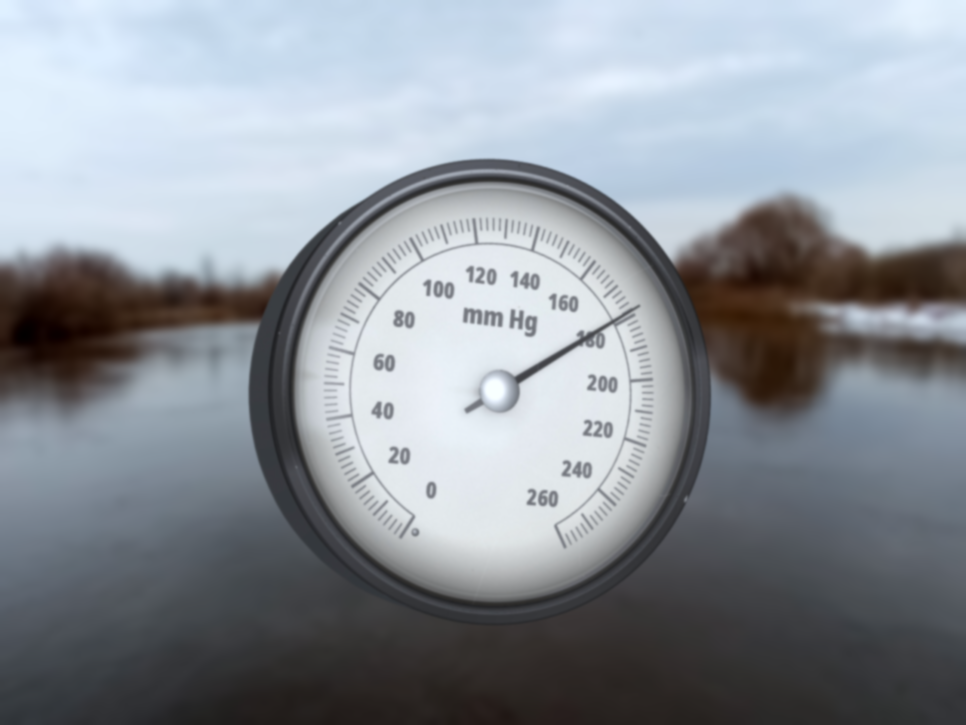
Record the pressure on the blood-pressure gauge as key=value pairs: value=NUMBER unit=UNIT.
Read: value=178 unit=mmHg
